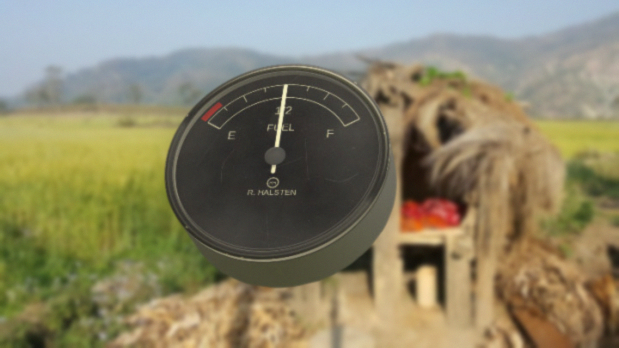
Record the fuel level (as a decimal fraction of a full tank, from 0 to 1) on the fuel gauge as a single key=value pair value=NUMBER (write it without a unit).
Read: value=0.5
